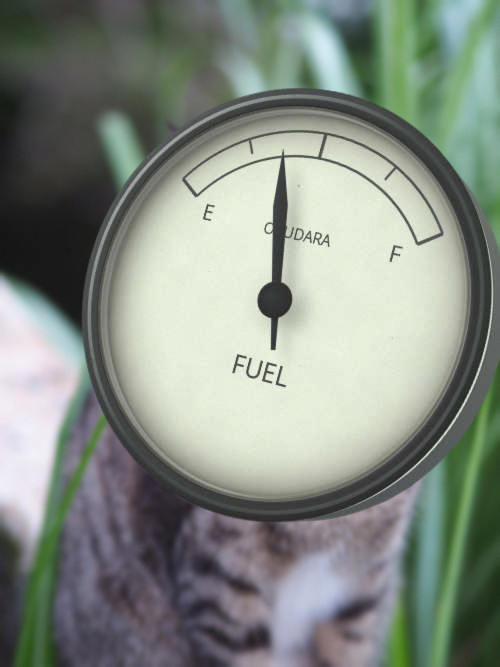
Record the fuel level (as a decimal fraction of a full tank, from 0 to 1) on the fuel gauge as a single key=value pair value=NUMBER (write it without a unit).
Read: value=0.375
